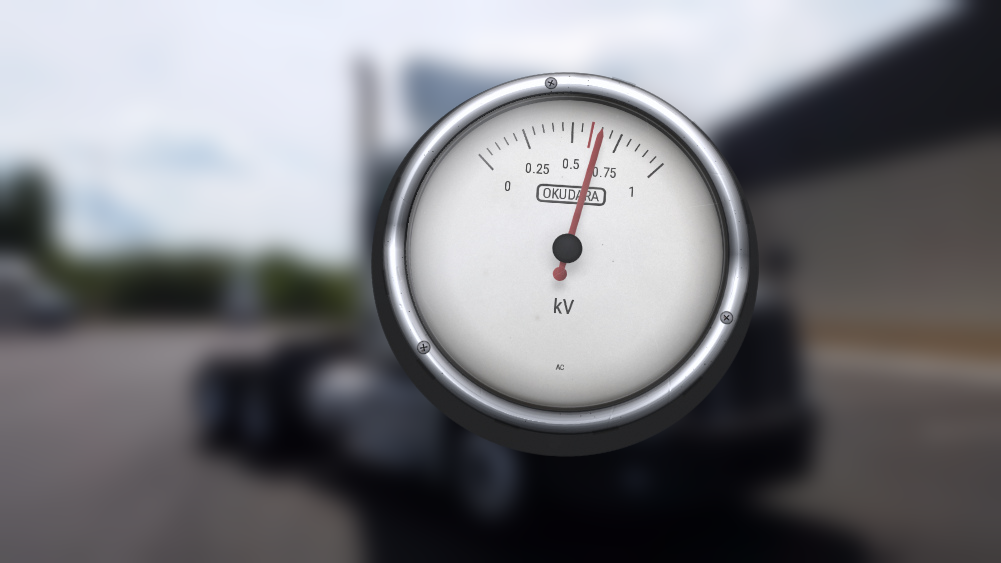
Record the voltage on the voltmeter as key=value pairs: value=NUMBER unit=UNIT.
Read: value=0.65 unit=kV
